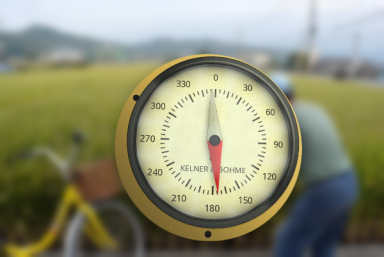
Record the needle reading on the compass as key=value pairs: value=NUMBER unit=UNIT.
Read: value=175 unit=°
